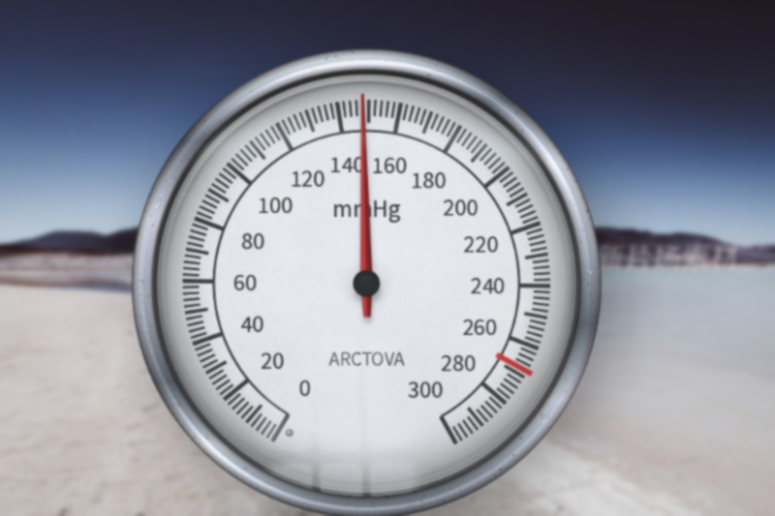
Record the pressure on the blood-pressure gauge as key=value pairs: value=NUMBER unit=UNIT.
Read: value=148 unit=mmHg
